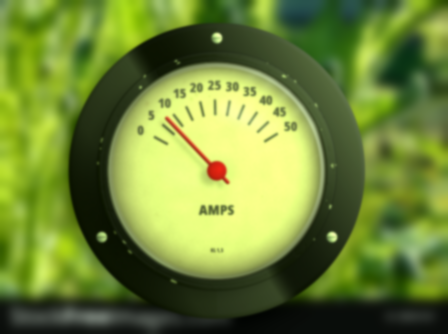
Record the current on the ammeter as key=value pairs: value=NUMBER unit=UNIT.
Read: value=7.5 unit=A
